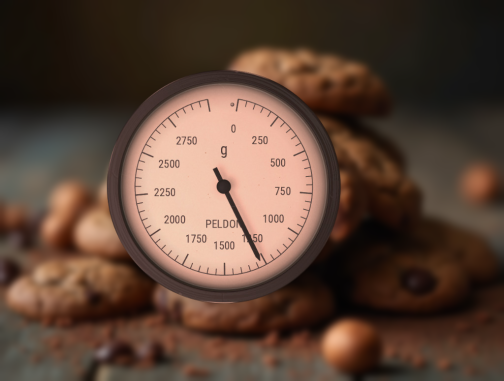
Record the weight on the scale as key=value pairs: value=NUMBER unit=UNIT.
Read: value=1275 unit=g
